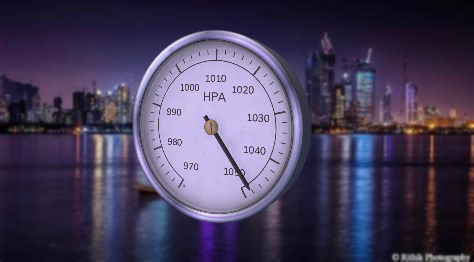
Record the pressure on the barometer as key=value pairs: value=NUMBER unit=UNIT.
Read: value=1048 unit=hPa
